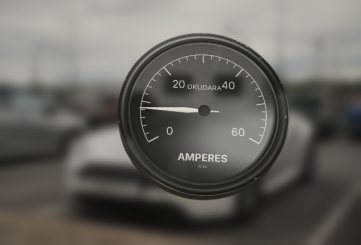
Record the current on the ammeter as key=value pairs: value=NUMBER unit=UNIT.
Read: value=8 unit=A
